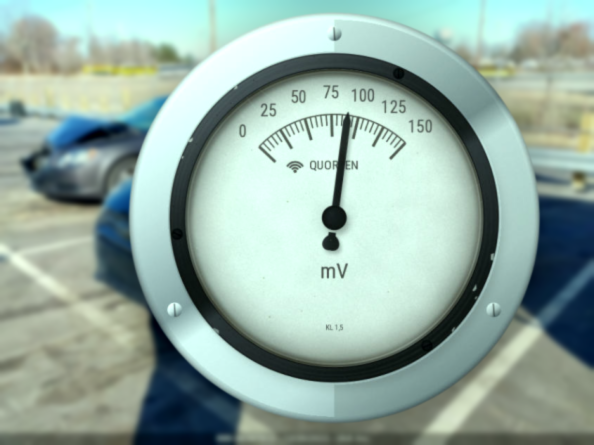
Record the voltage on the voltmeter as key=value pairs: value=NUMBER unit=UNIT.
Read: value=90 unit=mV
